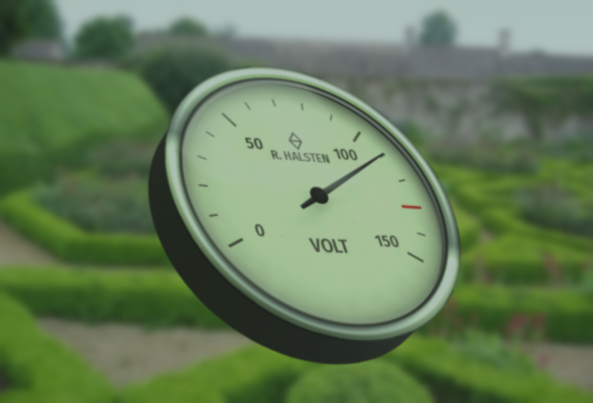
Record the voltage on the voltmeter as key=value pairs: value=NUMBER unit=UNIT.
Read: value=110 unit=V
